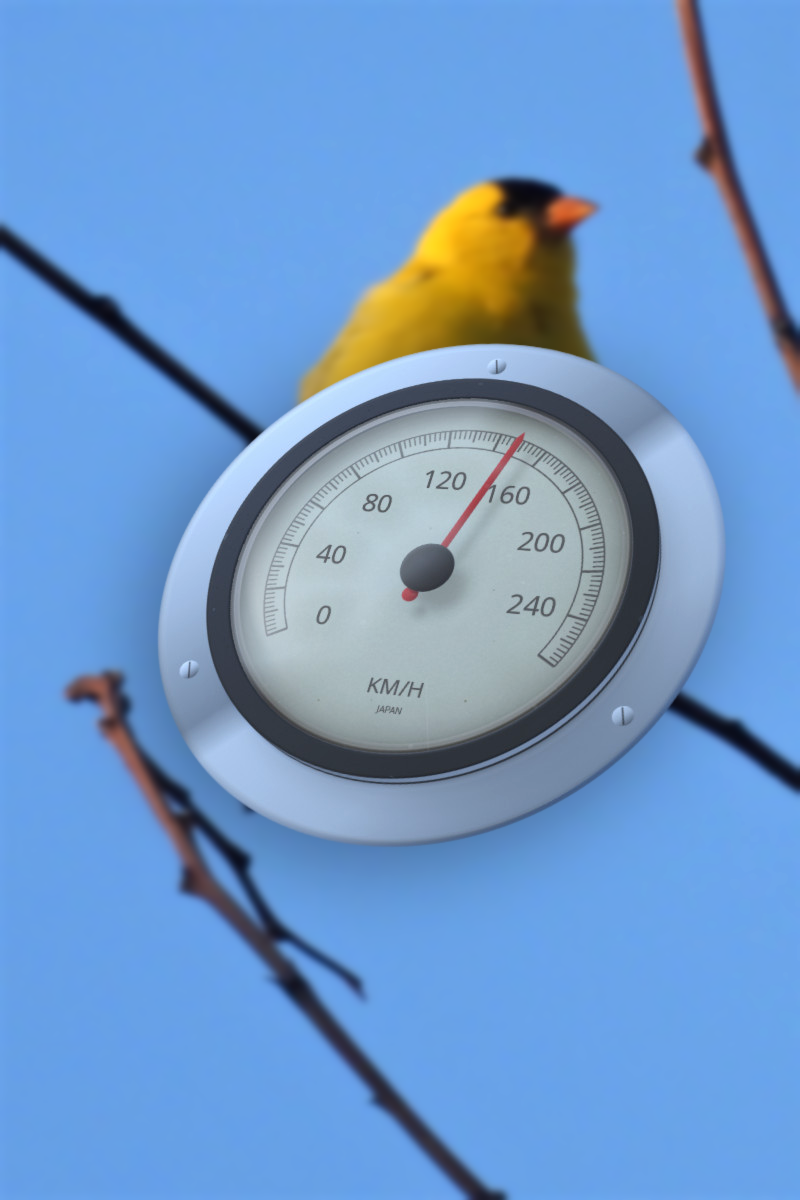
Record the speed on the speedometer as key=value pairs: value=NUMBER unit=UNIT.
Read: value=150 unit=km/h
